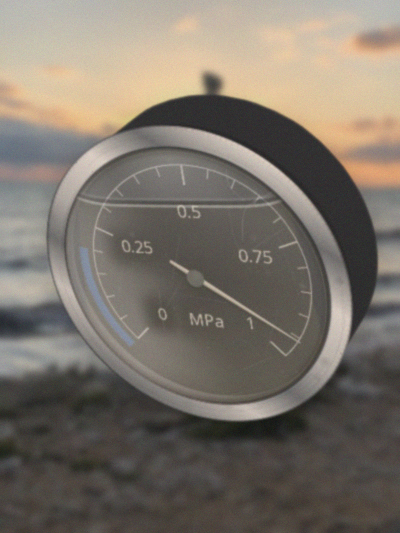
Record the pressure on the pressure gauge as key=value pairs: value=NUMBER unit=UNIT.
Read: value=0.95 unit=MPa
